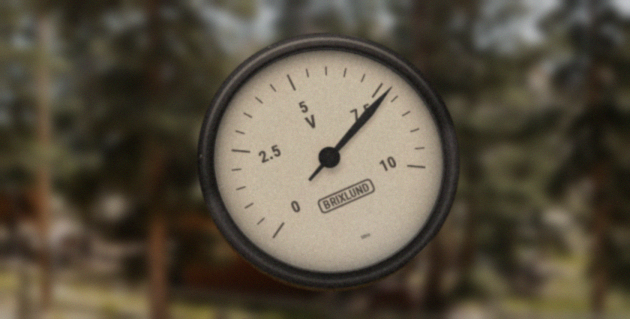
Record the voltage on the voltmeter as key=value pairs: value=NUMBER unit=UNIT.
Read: value=7.75 unit=V
